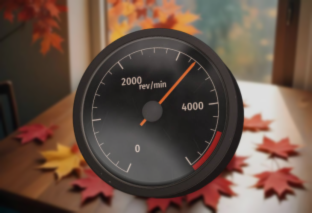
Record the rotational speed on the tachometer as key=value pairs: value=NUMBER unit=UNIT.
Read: value=3300 unit=rpm
